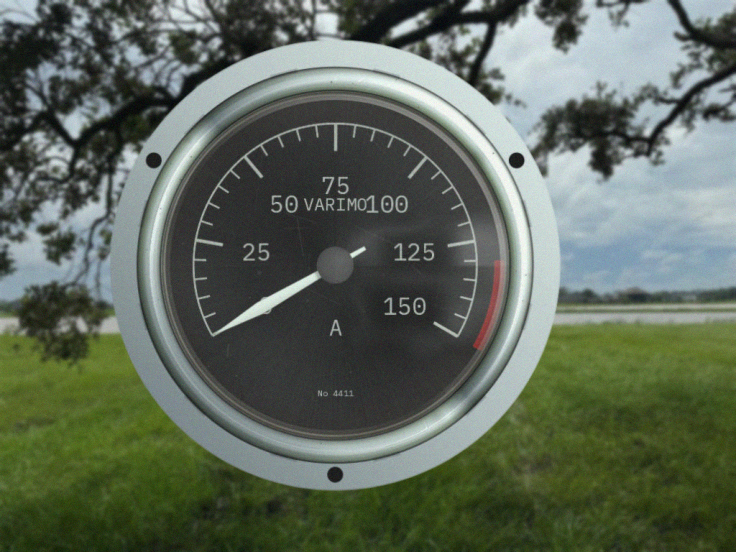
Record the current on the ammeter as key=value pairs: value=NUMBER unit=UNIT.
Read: value=0 unit=A
